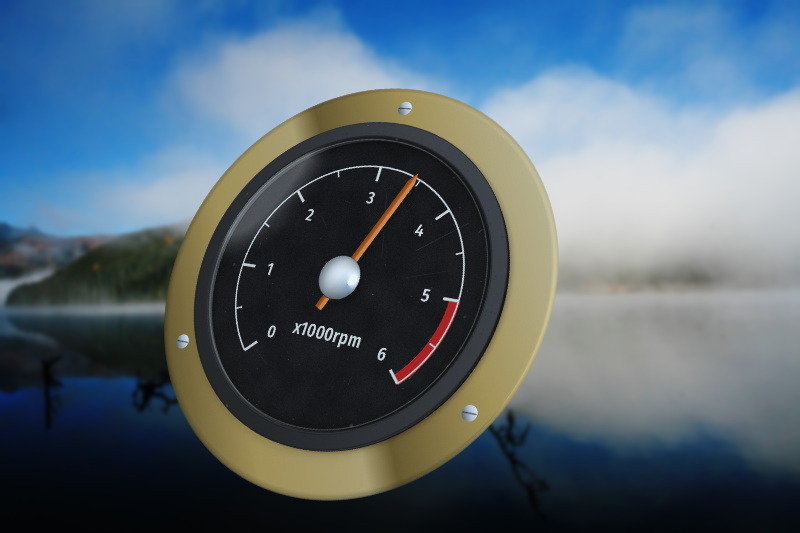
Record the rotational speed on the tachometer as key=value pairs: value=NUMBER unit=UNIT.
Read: value=3500 unit=rpm
